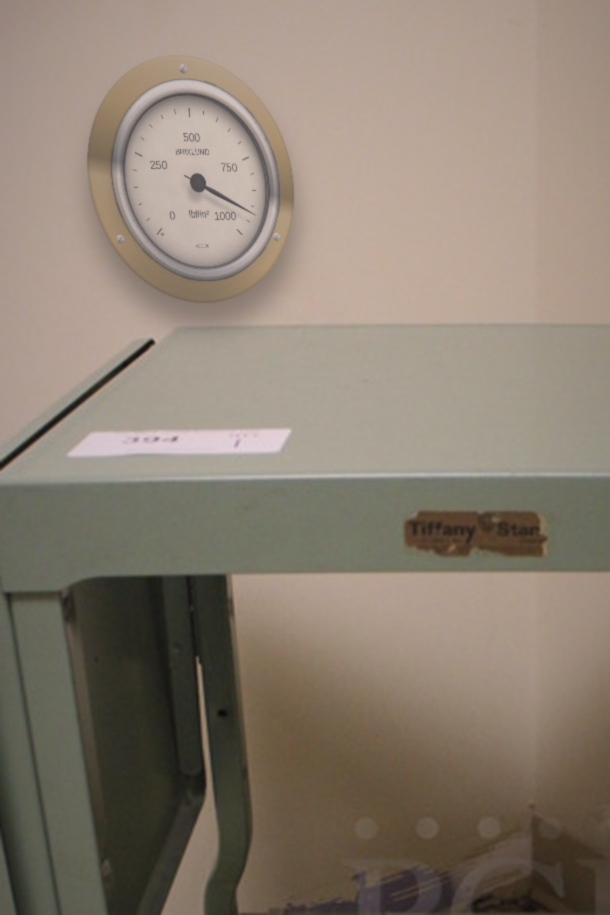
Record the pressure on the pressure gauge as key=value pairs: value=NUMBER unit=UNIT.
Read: value=925 unit=psi
